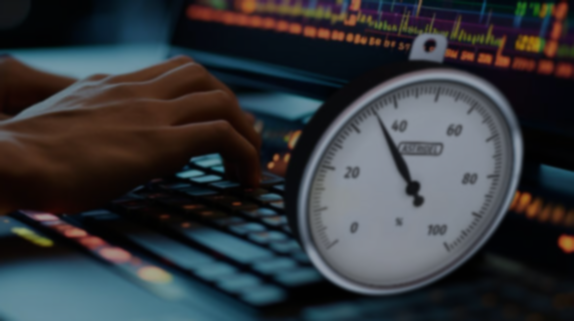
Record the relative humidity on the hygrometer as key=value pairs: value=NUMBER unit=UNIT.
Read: value=35 unit=%
